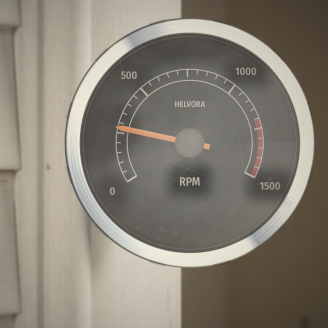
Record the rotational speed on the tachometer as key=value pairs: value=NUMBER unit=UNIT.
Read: value=275 unit=rpm
